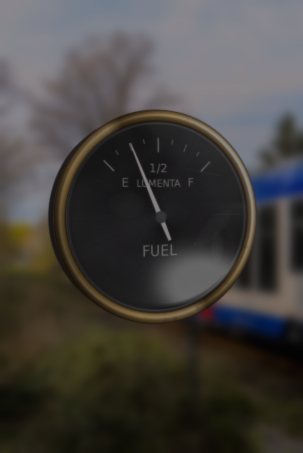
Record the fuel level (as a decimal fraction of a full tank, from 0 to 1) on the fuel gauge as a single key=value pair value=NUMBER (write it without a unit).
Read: value=0.25
